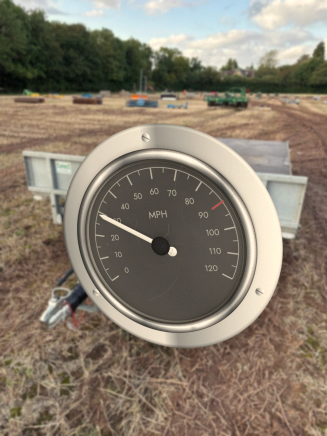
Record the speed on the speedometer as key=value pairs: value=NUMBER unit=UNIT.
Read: value=30 unit=mph
